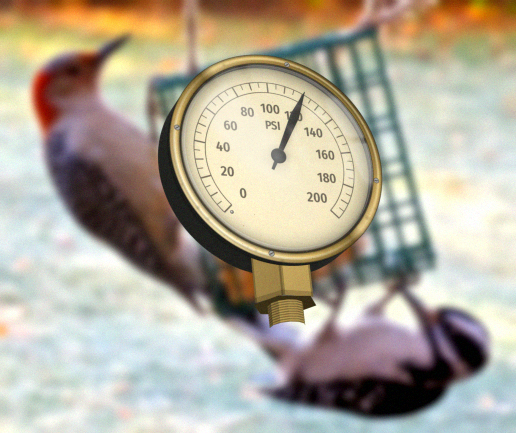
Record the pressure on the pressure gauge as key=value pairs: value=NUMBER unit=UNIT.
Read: value=120 unit=psi
